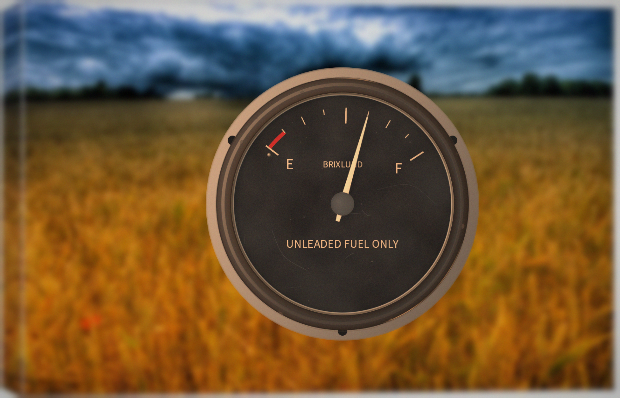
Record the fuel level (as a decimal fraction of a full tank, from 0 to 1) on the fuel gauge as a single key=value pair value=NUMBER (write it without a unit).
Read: value=0.625
